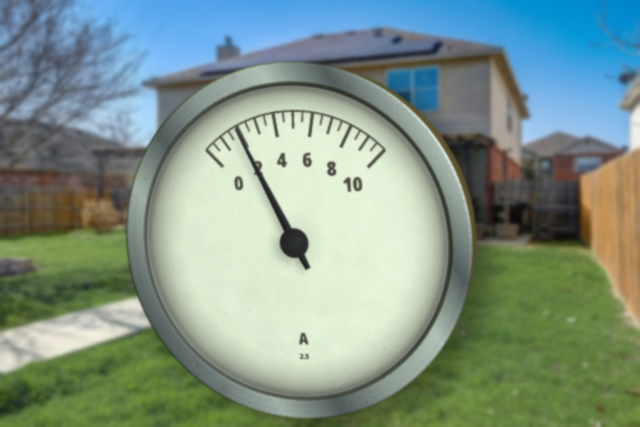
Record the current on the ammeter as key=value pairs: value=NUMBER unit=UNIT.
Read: value=2 unit=A
